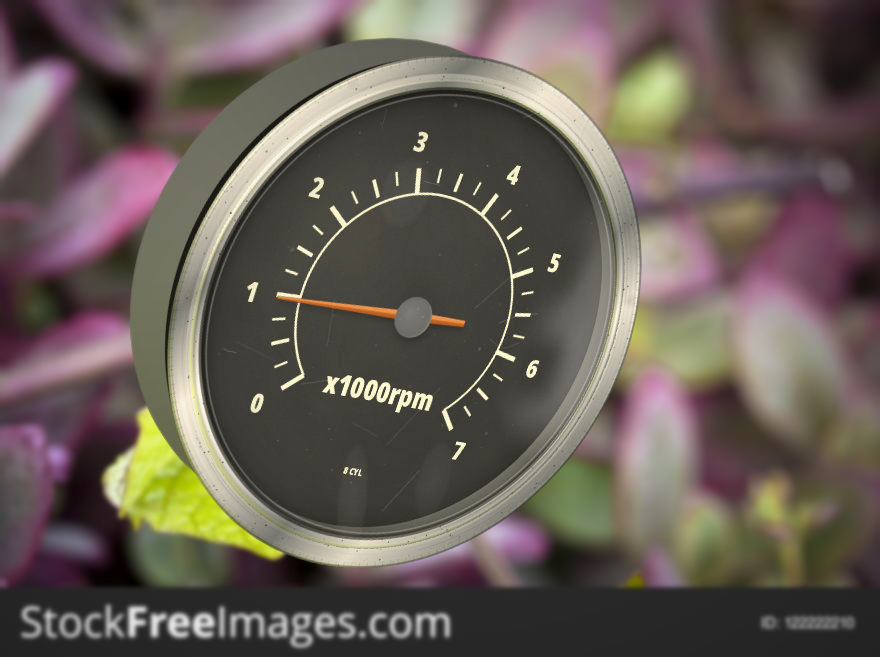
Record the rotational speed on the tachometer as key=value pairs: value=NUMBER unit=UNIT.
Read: value=1000 unit=rpm
